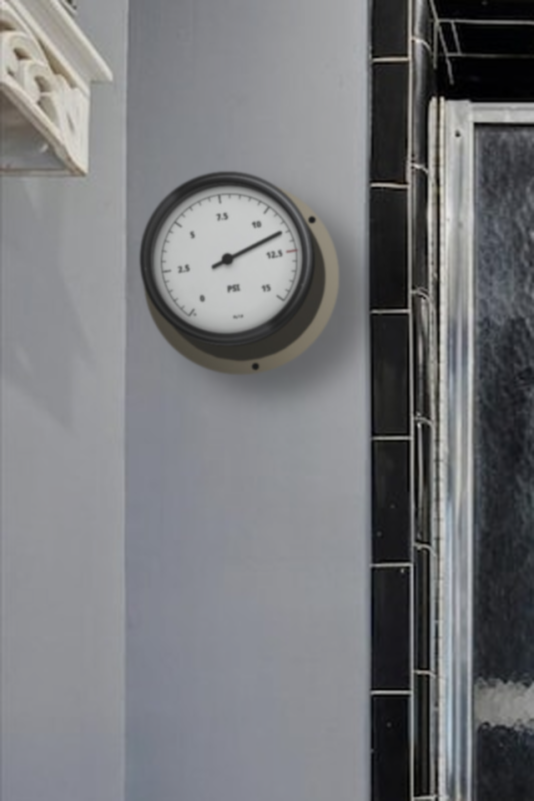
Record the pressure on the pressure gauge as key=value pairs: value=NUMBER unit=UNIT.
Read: value=11.5 unit=psi
